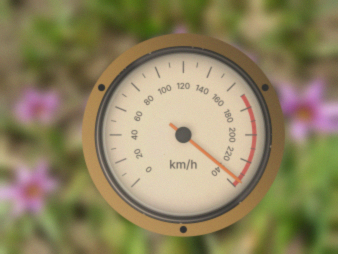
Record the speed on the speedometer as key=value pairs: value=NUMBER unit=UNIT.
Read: value=235 unit=km/h
